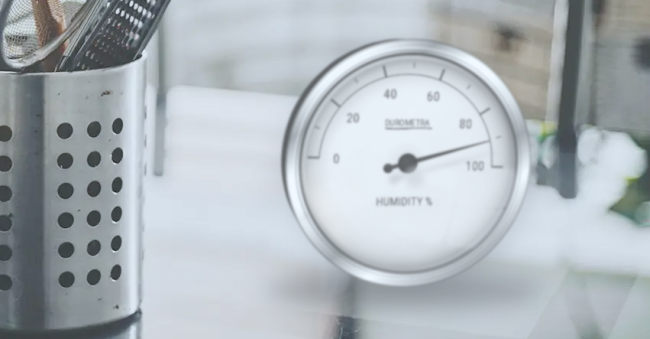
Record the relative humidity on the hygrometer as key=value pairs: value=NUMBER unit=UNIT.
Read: value=90 unit=%
